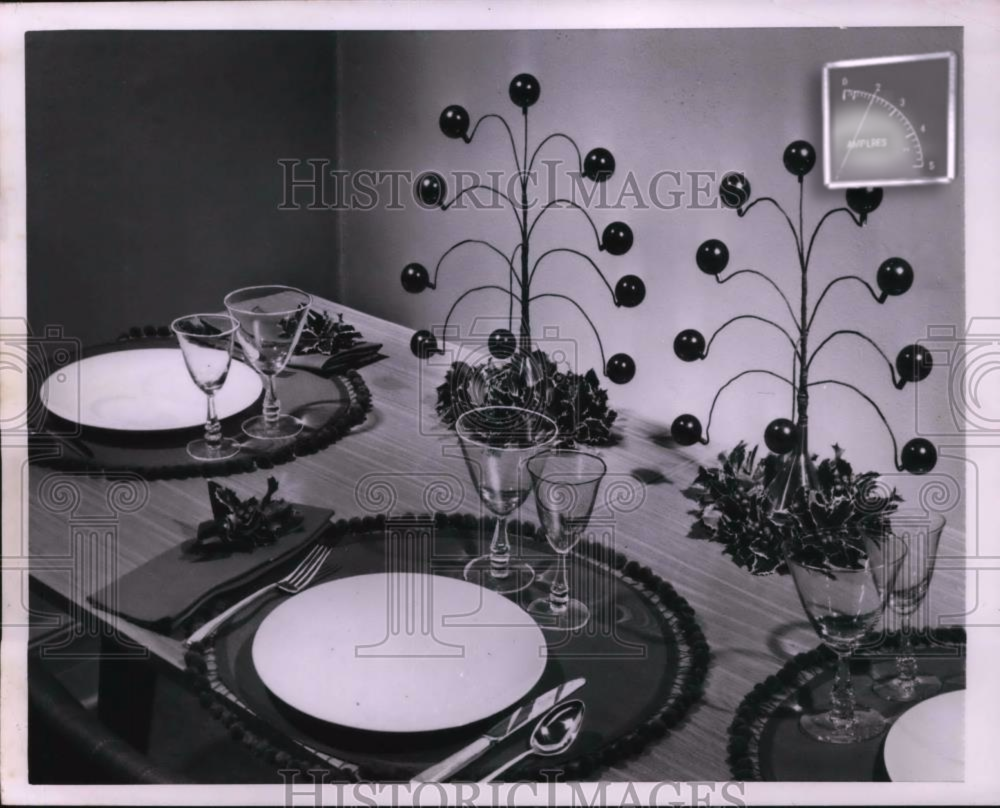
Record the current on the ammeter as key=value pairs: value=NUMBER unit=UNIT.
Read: value=2 unit=A
